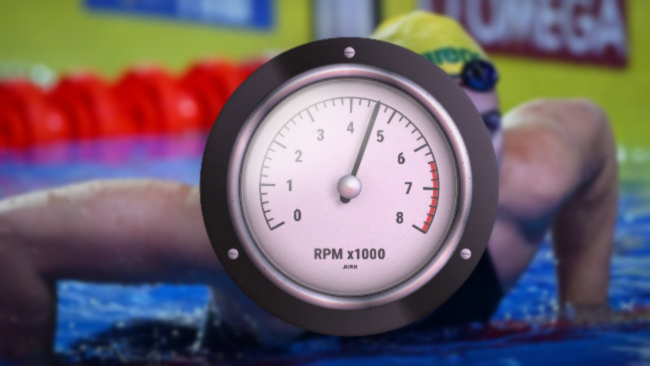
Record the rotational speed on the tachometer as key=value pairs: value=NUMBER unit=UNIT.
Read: value=4600 unit=rpm
